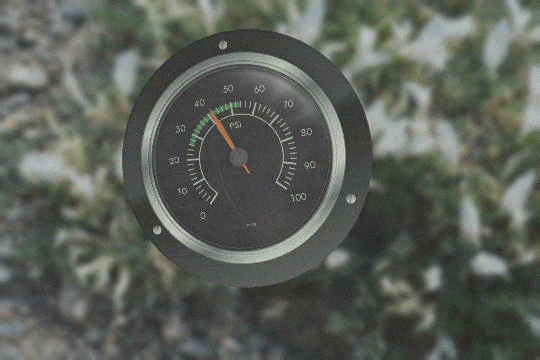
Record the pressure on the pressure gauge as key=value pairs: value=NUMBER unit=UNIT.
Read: value=42 unit=psi
